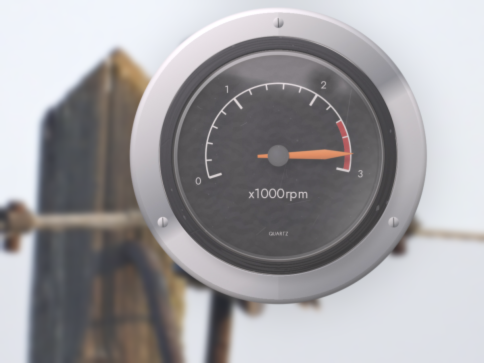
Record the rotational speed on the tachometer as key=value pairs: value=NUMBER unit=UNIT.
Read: value=2800 unit=rpm
